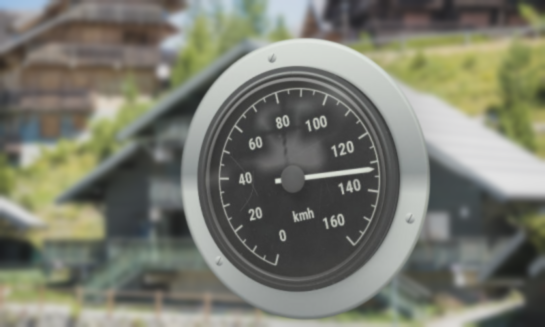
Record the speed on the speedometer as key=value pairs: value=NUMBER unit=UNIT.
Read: value=132.5 unit=km/h
